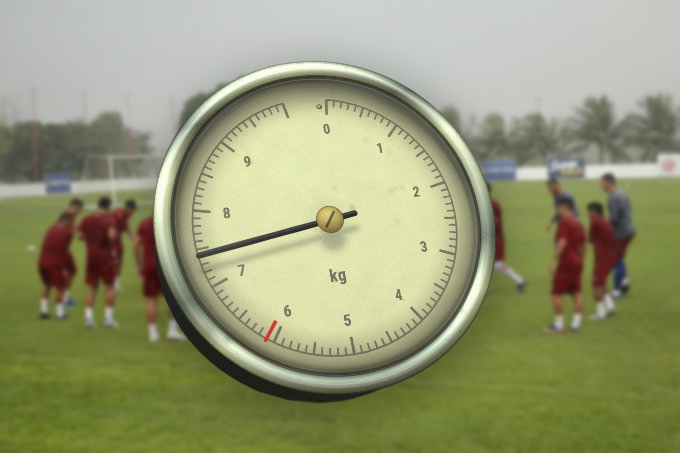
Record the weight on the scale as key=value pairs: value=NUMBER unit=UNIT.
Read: value=7.4 unit=kg
